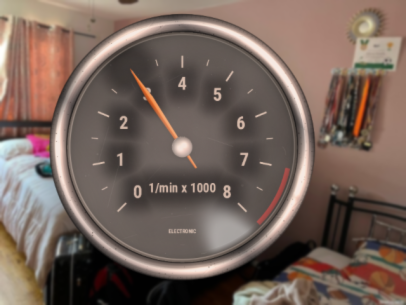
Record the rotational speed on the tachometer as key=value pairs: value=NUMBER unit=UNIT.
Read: value=3000 unit=rpm
